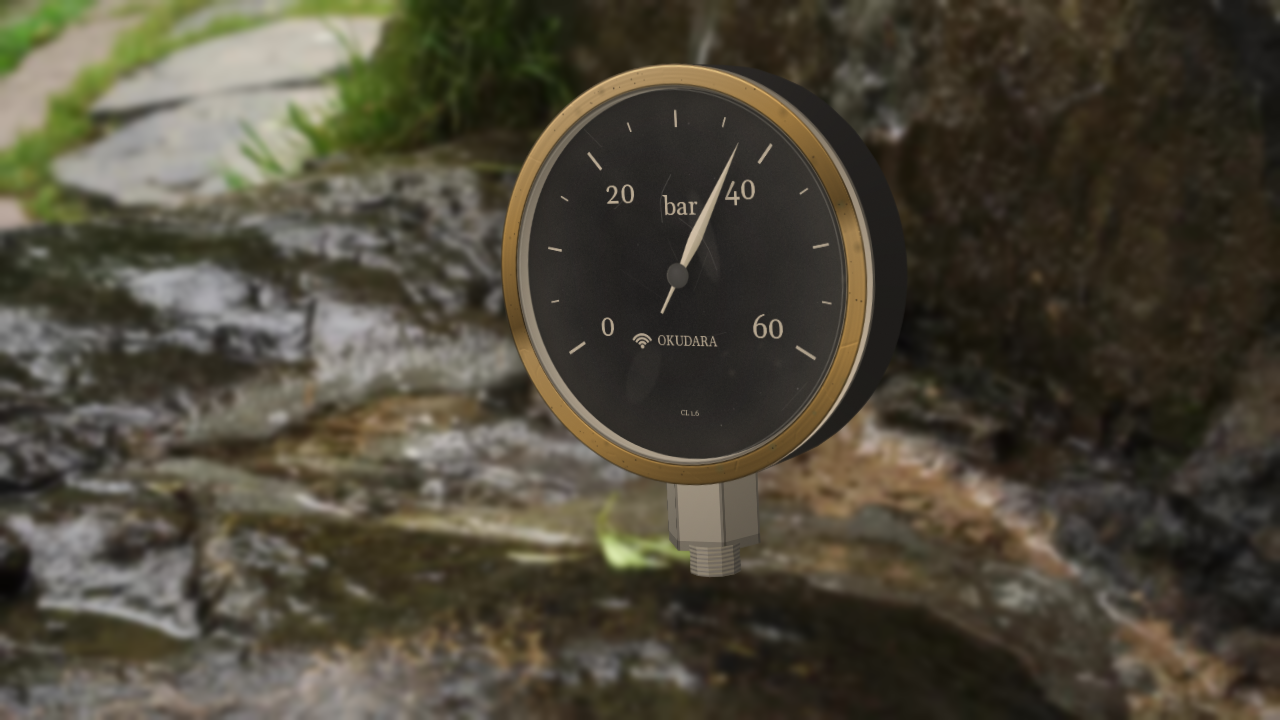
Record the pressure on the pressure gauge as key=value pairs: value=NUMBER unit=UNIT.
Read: value=37.5 unit=bar
